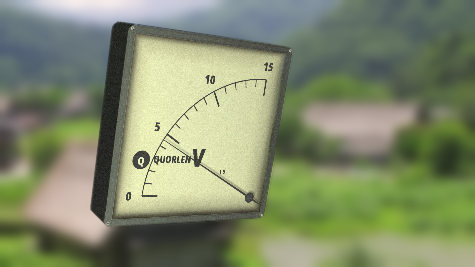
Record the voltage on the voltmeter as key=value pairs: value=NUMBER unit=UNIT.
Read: value=4.5 unit=V
